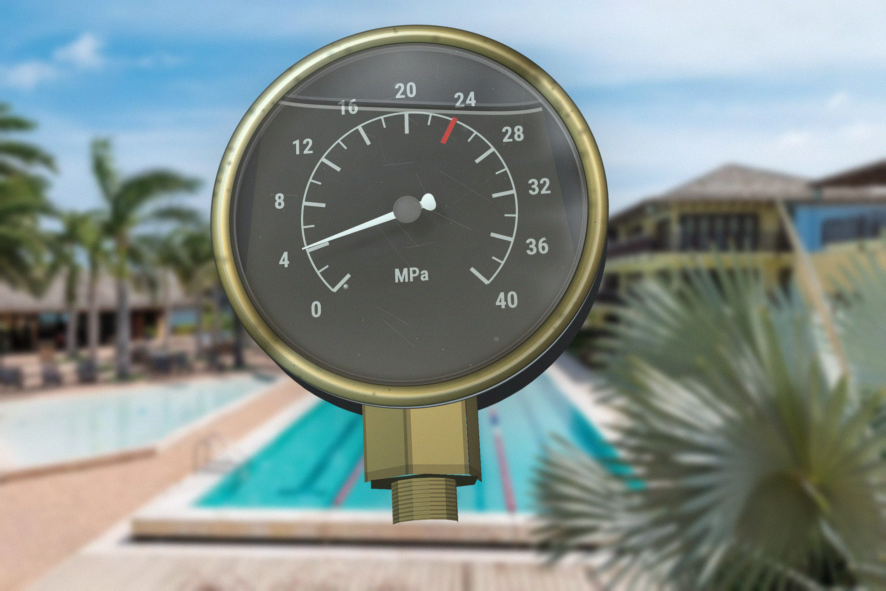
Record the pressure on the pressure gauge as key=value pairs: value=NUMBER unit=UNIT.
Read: value=4 unit=MPa
